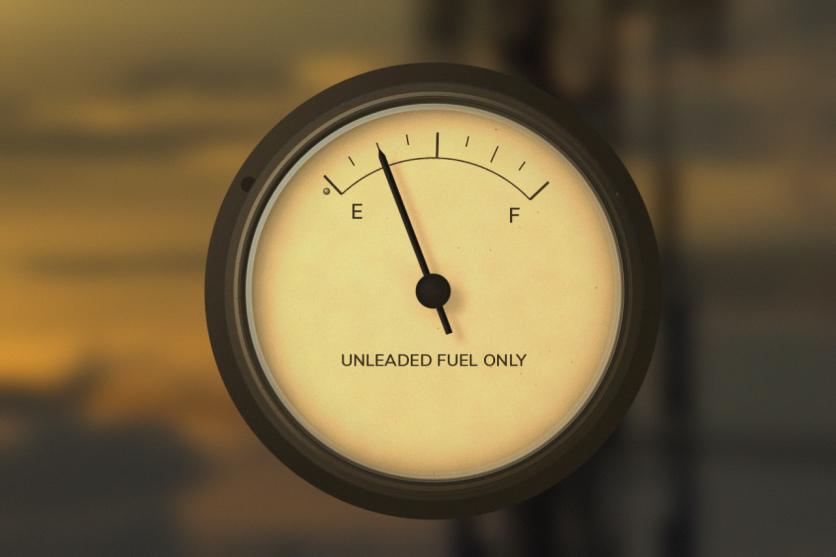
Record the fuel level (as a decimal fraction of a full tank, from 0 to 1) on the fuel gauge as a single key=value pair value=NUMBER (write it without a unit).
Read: value=0.25
